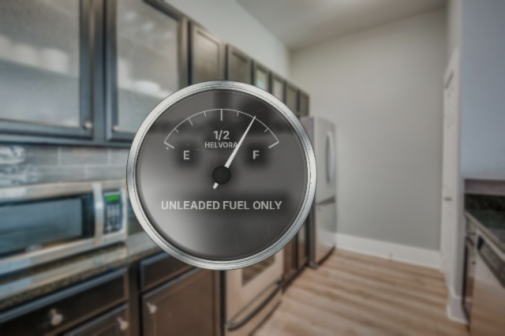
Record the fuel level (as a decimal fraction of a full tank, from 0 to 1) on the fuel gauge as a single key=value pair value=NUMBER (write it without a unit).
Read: value=0.75
